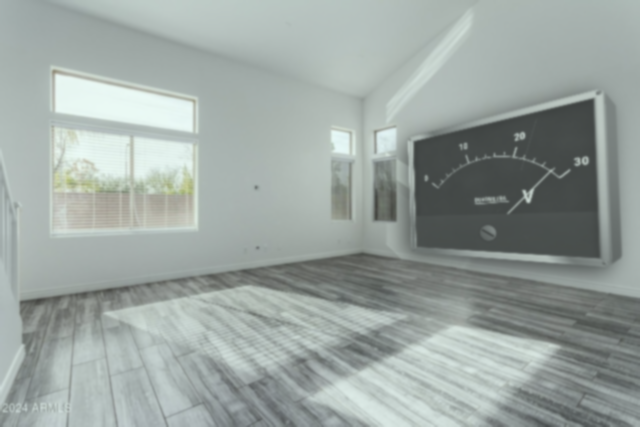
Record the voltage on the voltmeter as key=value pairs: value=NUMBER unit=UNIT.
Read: value=28 unit=V
